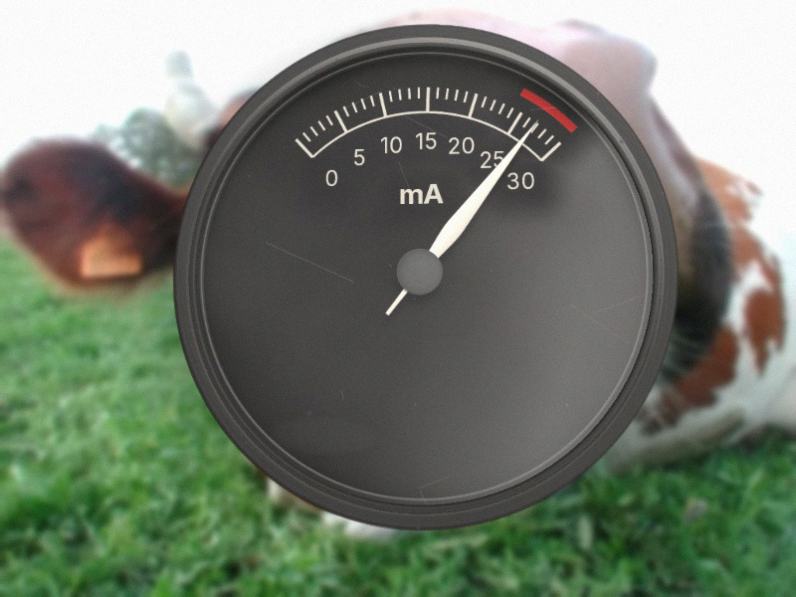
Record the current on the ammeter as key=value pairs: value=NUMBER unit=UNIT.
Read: value=27 unit=mA
